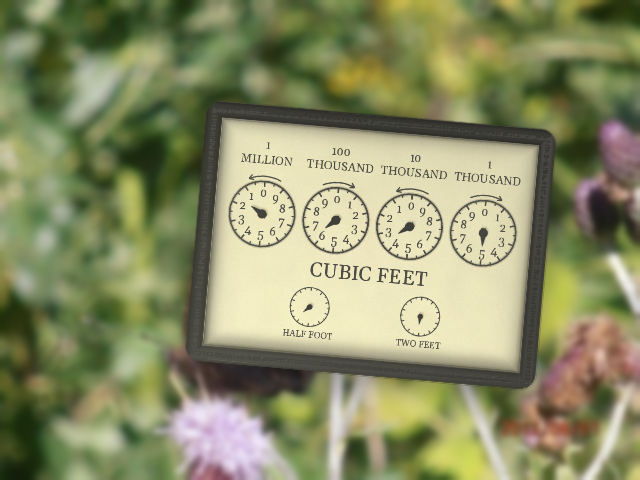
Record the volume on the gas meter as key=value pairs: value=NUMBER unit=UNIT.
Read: value=163500 unit=ft³
